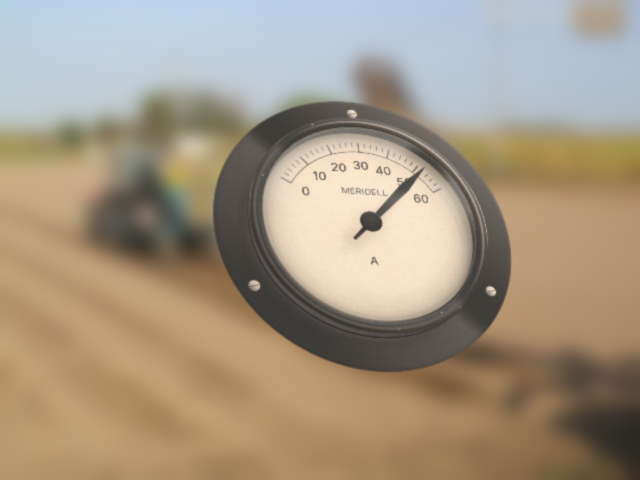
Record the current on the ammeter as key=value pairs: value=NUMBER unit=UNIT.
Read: value=52 unit=A
